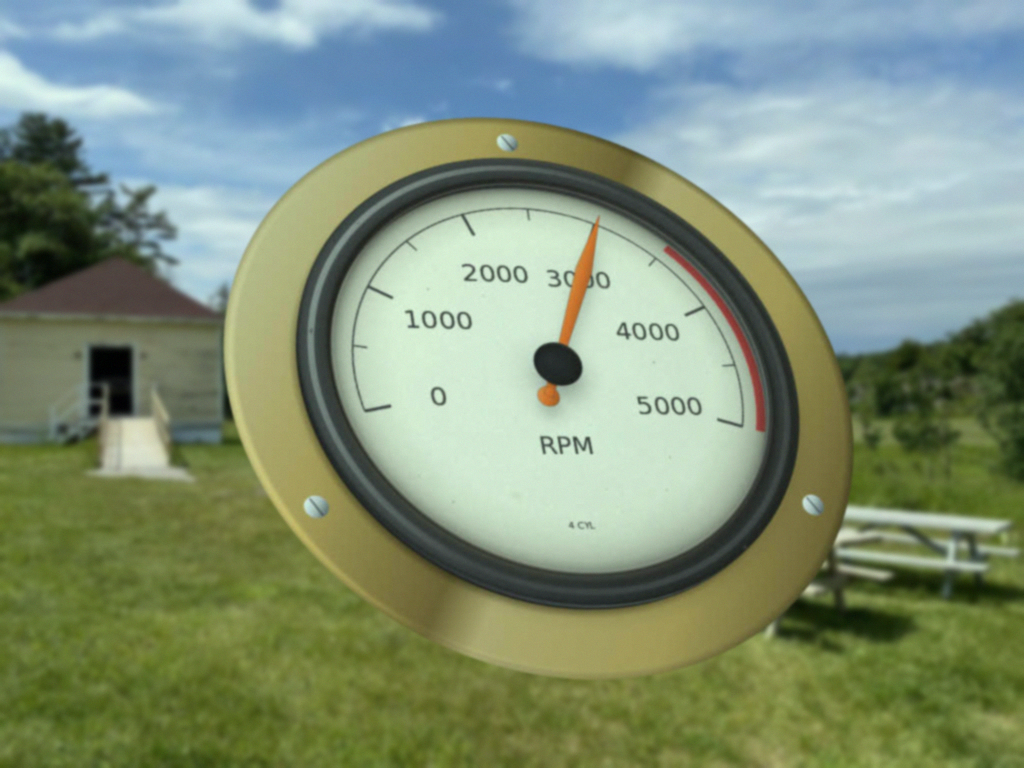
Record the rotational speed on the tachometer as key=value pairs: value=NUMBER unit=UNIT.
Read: value=3000 unit=rpm
